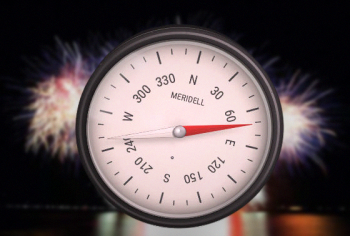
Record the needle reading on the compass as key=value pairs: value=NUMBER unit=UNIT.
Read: value=70 unit=°
